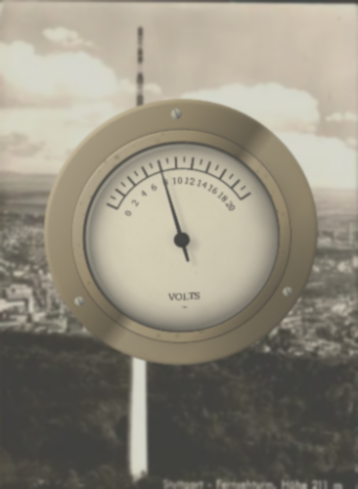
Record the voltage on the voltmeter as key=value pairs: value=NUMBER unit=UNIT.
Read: value=8 unit=V
